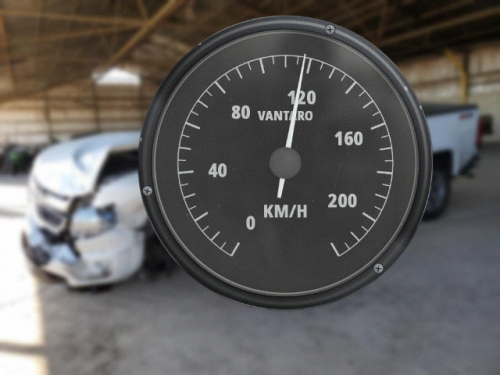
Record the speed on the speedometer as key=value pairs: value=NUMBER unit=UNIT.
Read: value=117.5 unit=km/h
